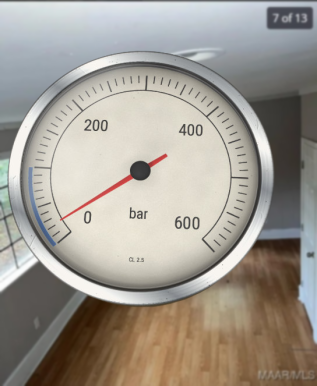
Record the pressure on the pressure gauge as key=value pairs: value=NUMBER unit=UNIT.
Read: value=20 unit=bar
